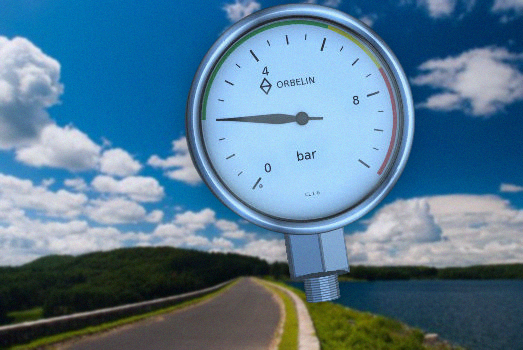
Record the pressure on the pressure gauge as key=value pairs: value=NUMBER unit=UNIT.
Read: value=2 unit=bar
